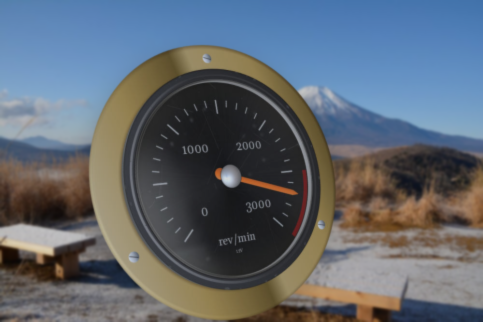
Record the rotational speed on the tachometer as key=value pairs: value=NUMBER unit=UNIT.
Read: value=2700 unit=rpm
